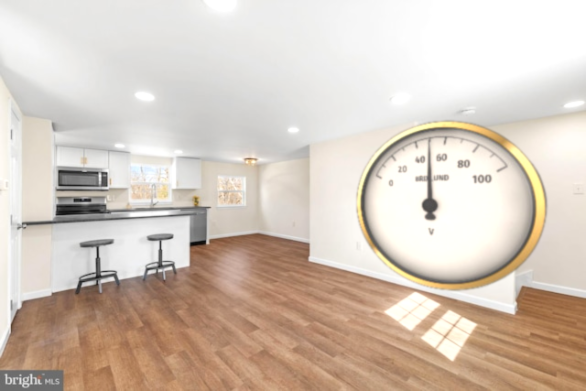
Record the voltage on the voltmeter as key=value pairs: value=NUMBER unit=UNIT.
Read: value=50 unit=V
